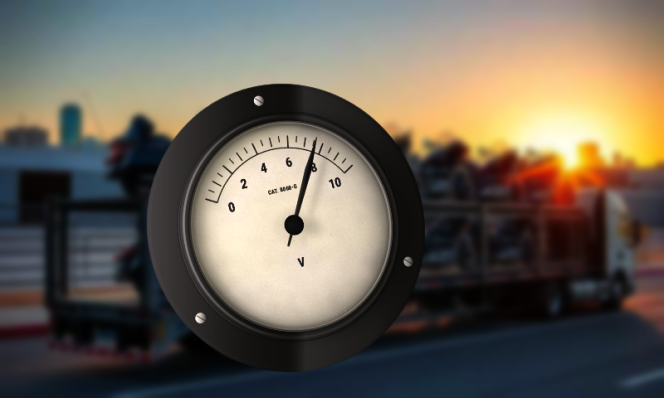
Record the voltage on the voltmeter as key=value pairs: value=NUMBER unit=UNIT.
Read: value=7.5 unit=V
